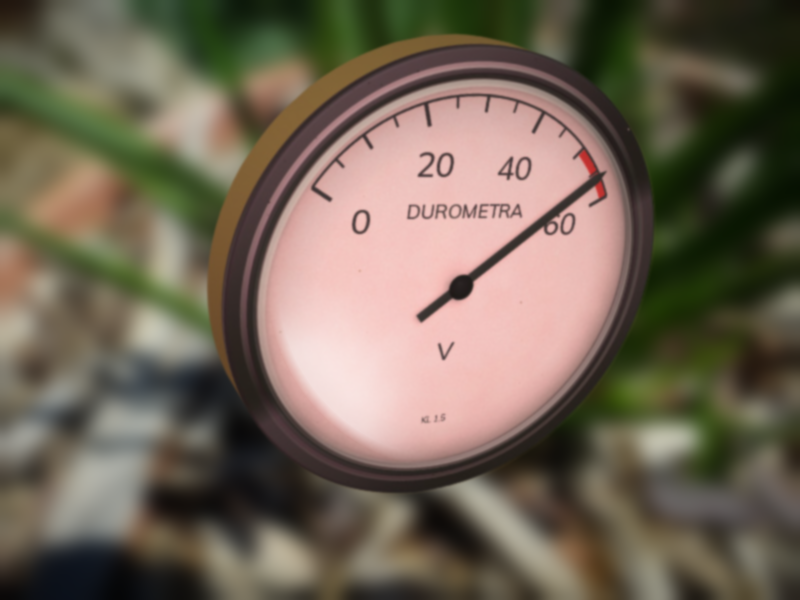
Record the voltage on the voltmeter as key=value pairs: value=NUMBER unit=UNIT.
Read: value=55 unit=V
